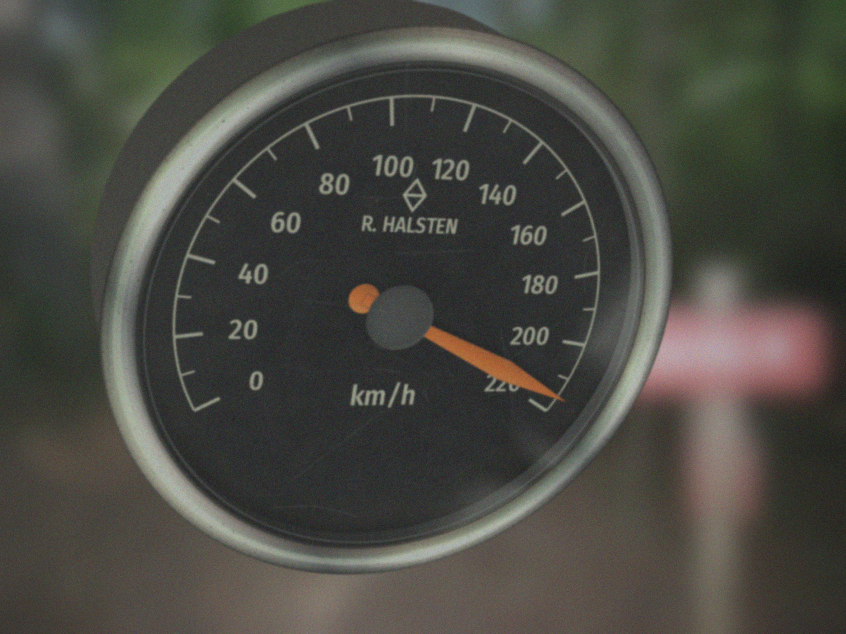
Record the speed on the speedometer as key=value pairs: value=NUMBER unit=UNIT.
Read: value=215 unit=km/h
